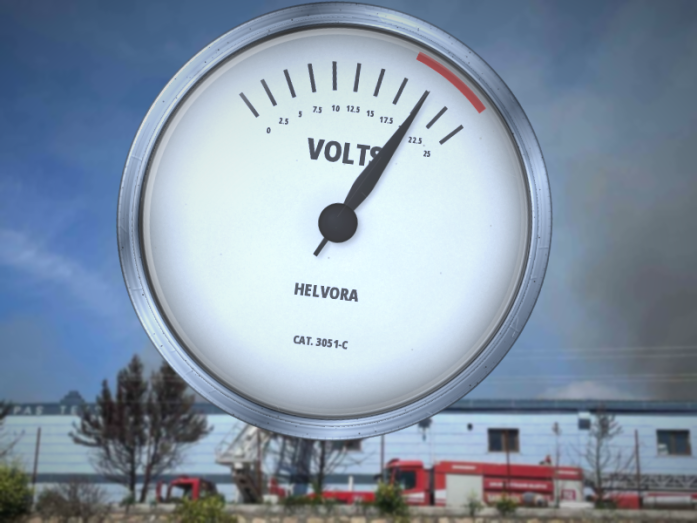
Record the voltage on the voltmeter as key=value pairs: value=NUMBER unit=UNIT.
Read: value=20 unit=V
